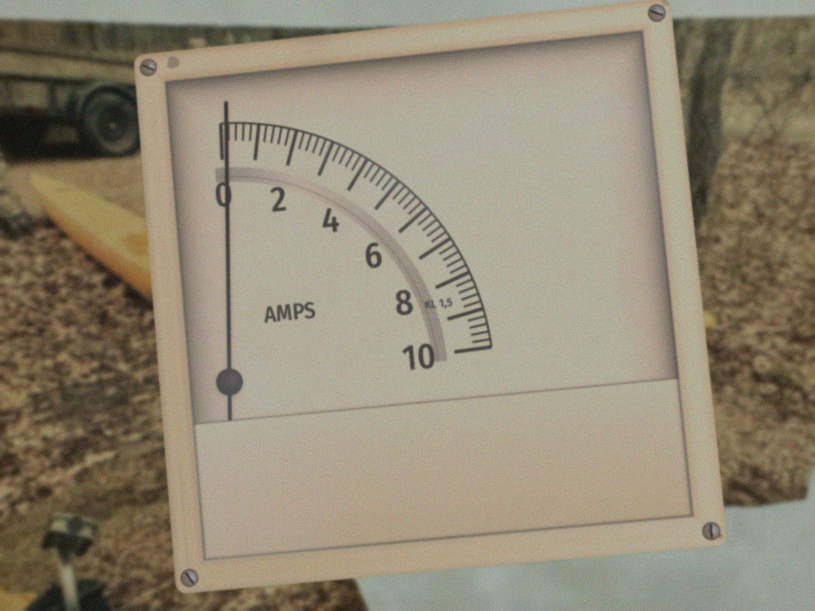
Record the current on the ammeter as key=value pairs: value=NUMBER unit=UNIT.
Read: value=0.2 unit=A
